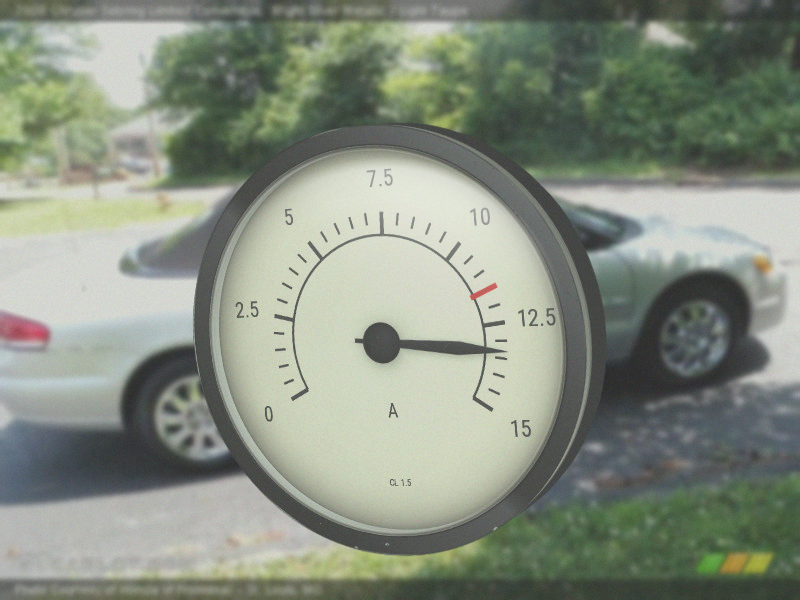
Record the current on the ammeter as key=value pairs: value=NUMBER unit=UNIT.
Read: value=13.25 unit=A
